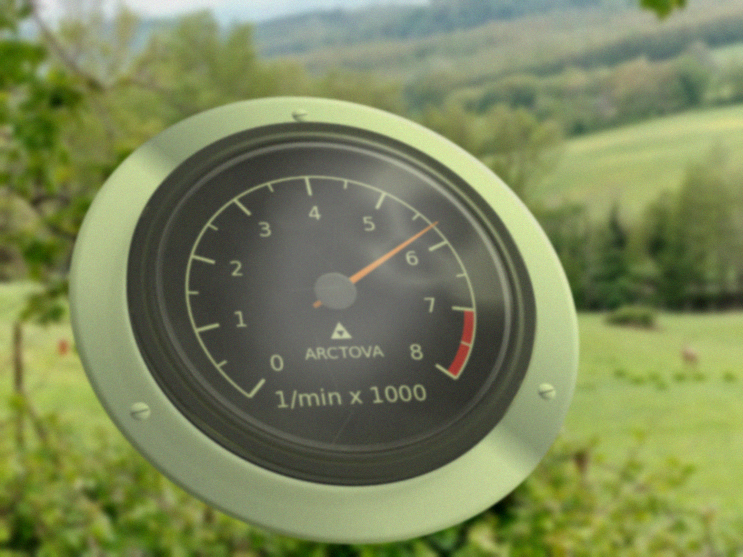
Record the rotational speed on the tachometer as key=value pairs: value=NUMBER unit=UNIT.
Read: value=5750 unit=rpm
